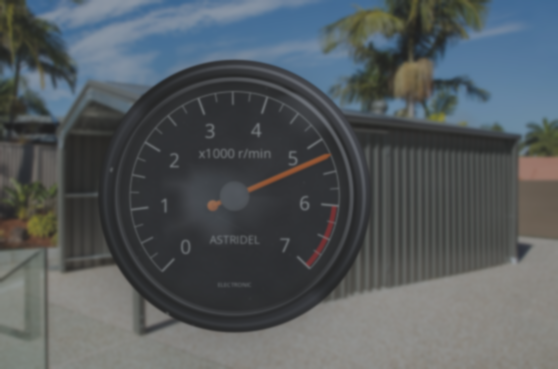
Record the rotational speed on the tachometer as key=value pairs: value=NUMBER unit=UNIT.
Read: value=5250 unit=rpm
